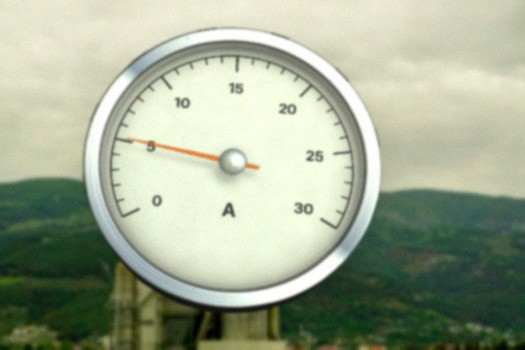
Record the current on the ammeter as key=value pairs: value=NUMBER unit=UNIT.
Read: value=5 unit=A
